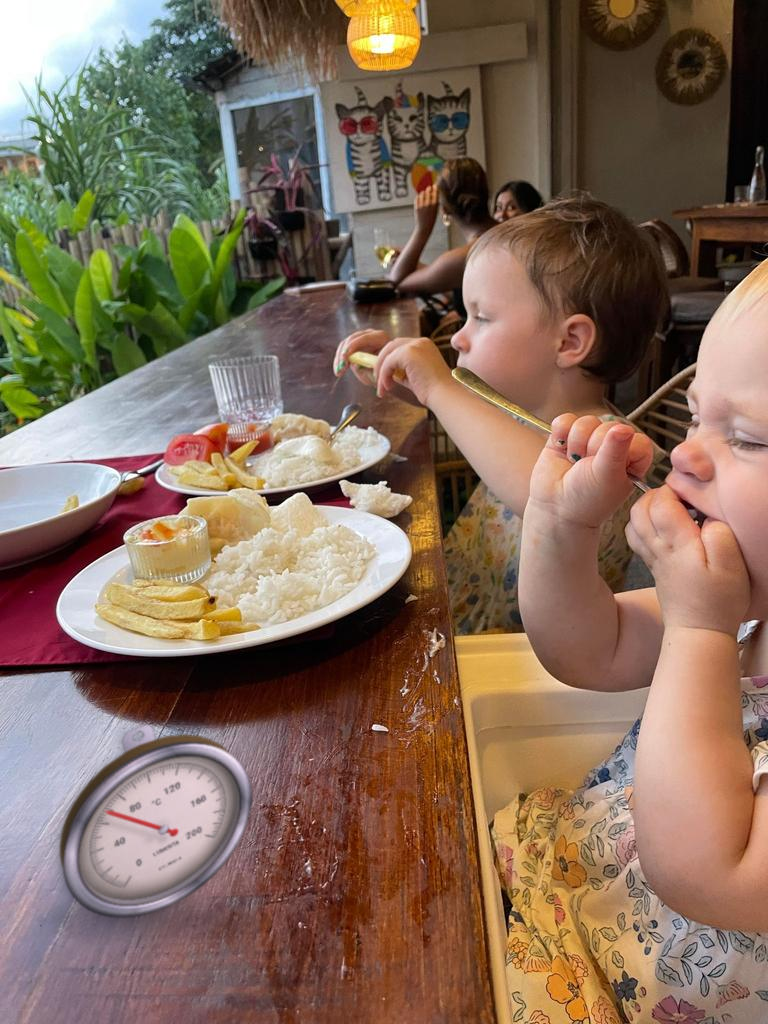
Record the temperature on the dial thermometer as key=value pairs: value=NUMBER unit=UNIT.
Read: value=70 unit=°C
